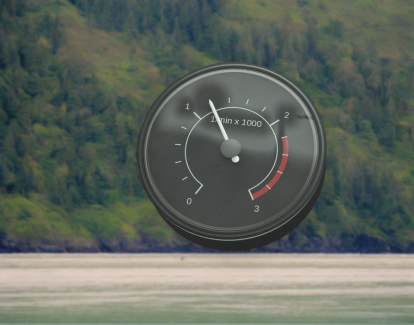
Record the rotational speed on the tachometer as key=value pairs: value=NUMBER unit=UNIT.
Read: value=1200 unit=rpm
